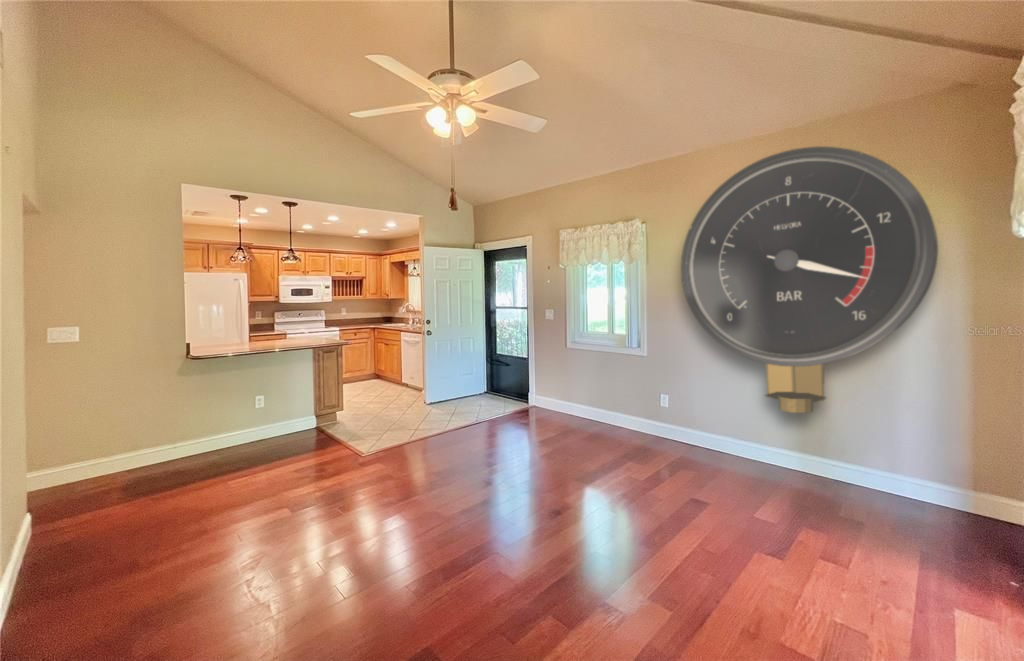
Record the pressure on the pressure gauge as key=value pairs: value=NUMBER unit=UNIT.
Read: value=14.5 unit=bar
